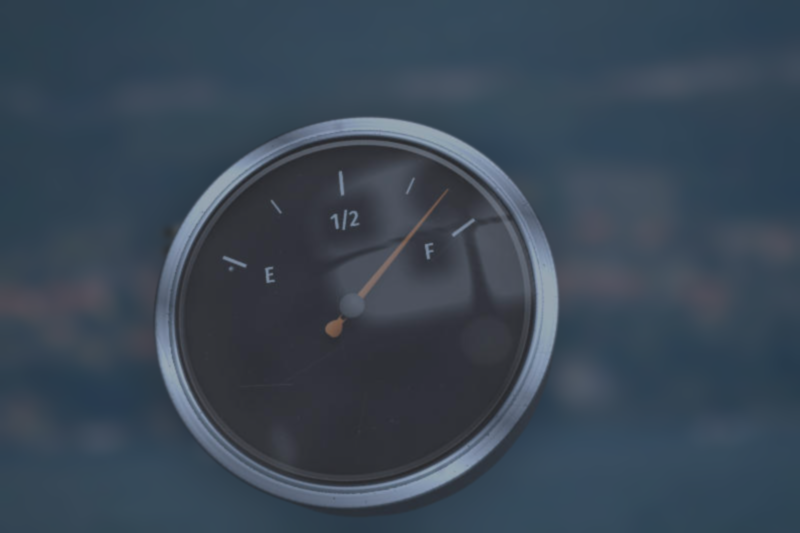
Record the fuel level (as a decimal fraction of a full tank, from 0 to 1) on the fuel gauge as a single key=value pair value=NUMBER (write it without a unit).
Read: value=0.875
